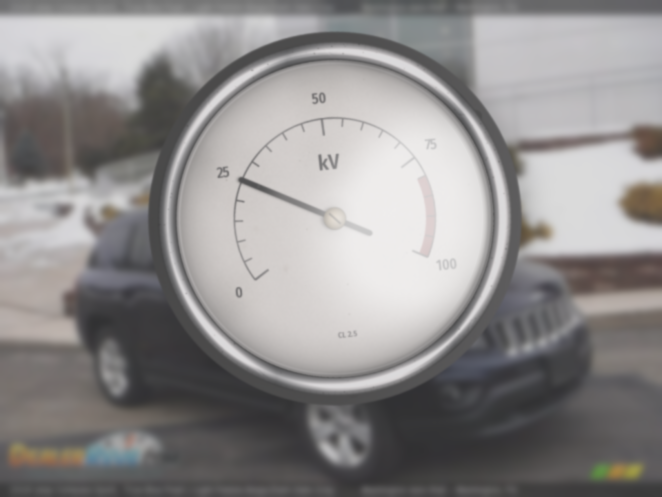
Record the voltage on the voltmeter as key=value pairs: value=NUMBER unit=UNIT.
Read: value=25 unit=kV
